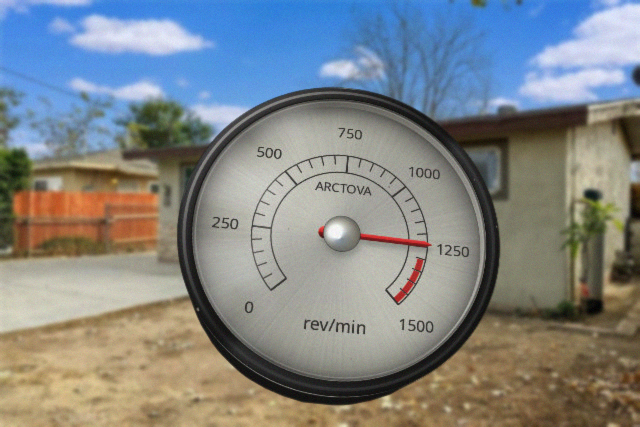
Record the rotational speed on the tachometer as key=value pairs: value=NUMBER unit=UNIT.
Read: value=1250 unit=rpm
